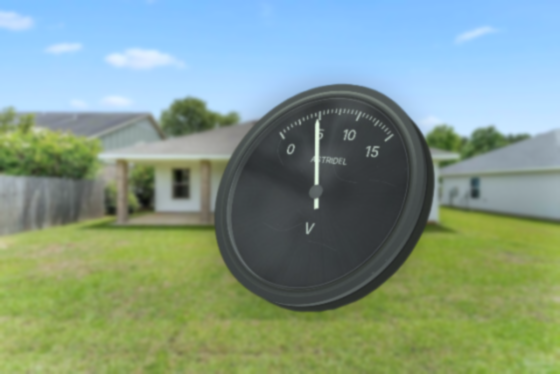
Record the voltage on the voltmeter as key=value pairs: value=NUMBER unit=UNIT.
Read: value=5 unit=V
